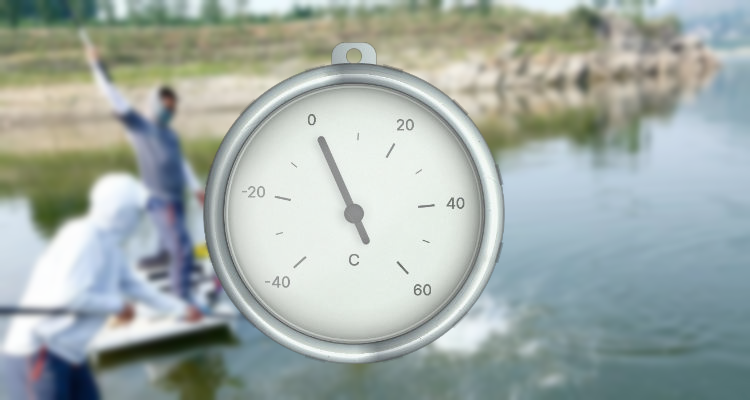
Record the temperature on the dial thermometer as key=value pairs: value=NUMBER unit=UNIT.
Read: value=0 unit=°C
